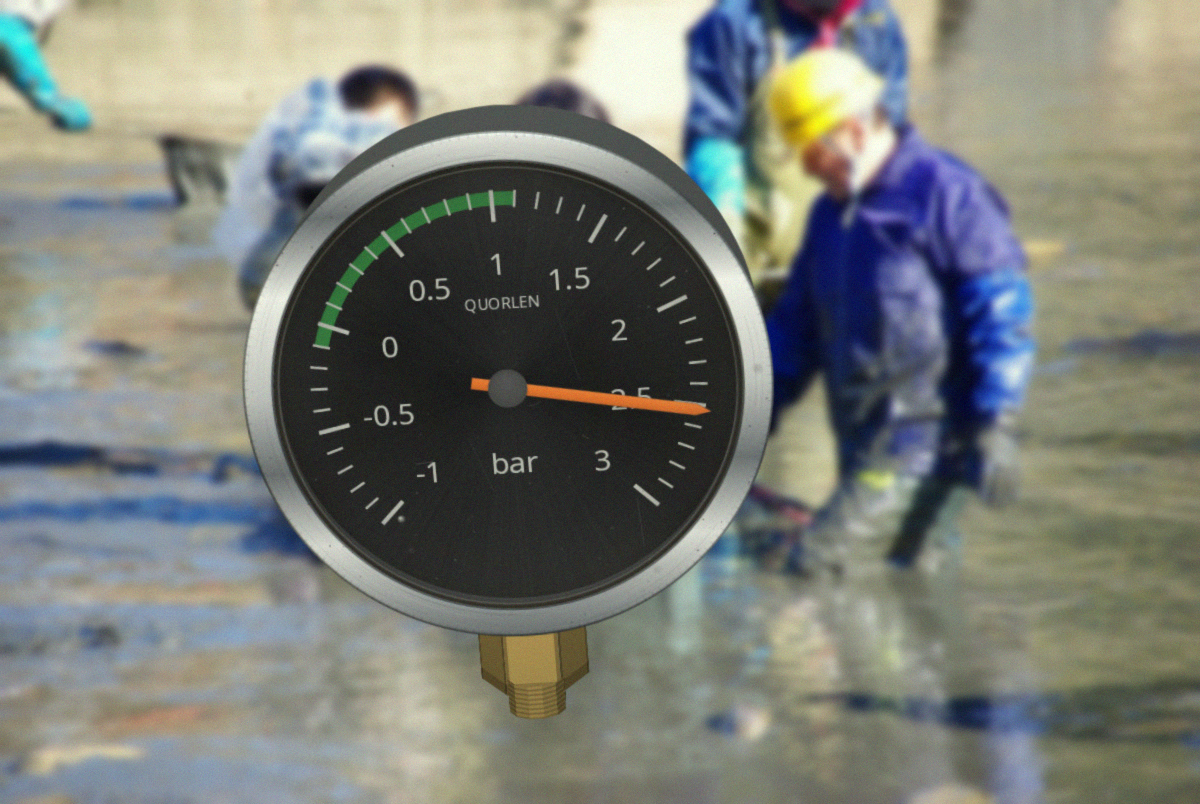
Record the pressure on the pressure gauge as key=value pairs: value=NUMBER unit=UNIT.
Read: value=2.5 unit=bar
